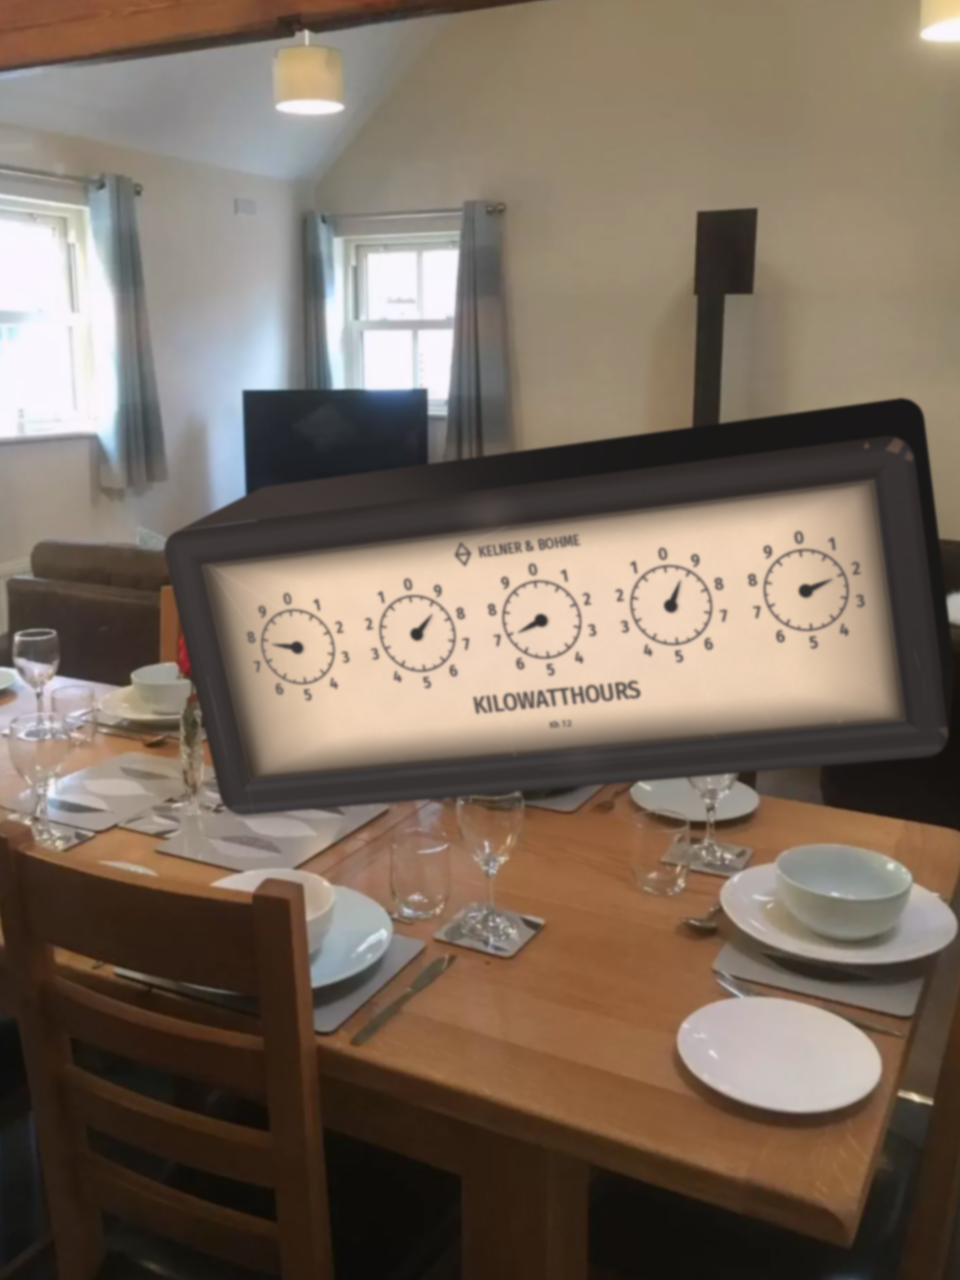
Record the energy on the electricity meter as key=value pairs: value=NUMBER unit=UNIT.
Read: value=78692 unit=kWh
